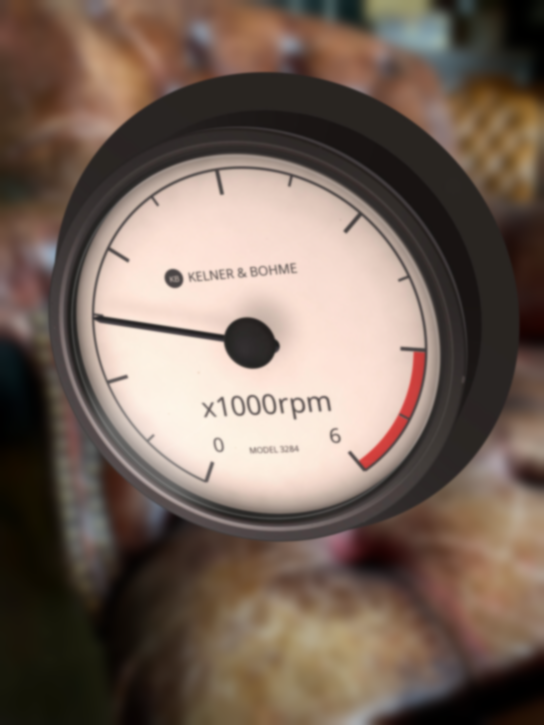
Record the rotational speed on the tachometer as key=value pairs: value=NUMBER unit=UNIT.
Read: value=1500 unit=rpm
